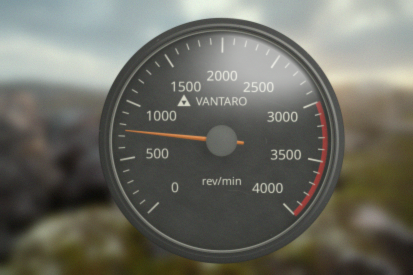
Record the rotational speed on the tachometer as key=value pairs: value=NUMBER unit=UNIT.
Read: value=750 unit=rpm
